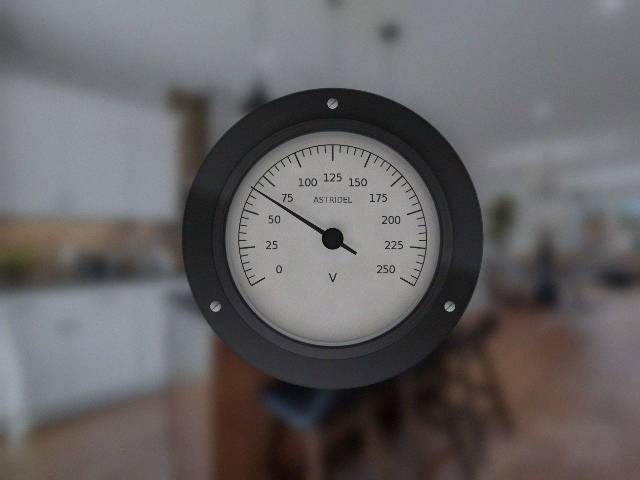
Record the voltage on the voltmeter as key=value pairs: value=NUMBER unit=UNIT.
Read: value=65 unit=V
